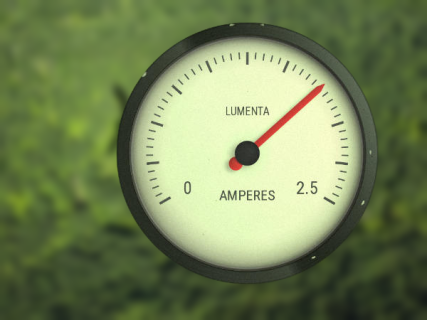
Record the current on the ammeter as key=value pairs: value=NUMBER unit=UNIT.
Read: value=1.75 unit=A
